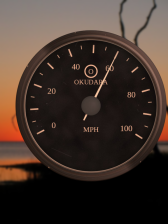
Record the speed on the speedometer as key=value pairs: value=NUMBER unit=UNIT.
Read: value=60 unit=mph
